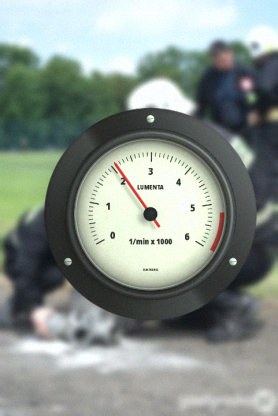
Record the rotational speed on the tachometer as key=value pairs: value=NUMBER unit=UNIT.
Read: value=2100 unit=rpm
